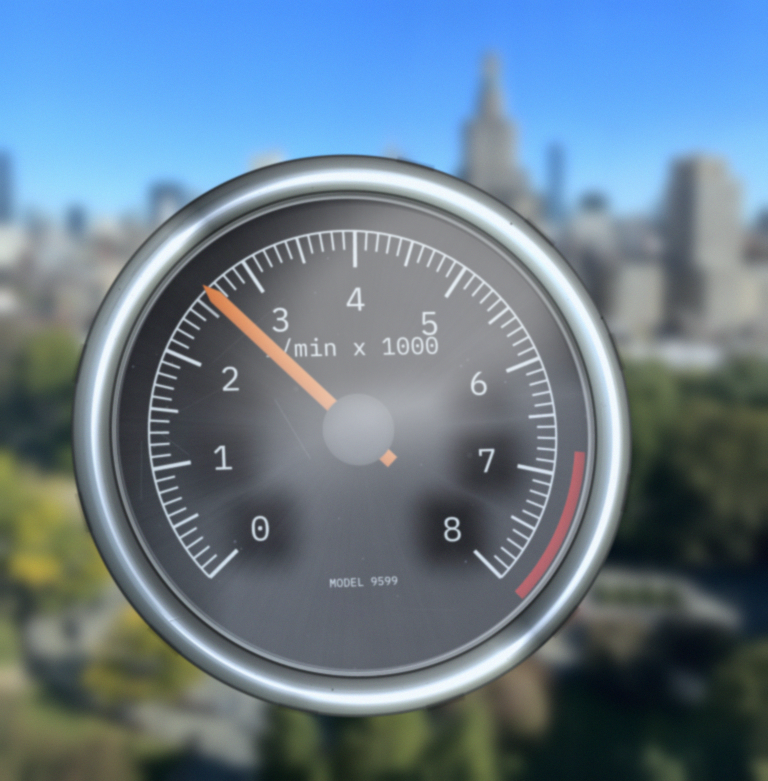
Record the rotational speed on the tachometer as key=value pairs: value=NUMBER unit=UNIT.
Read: value=2600 unit=rpm
